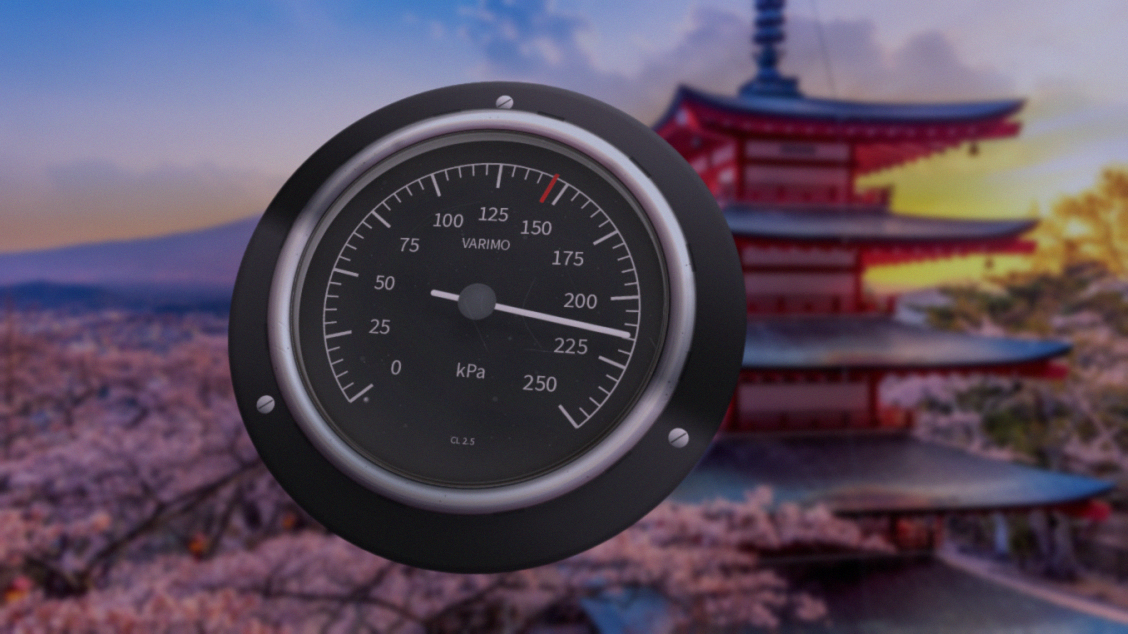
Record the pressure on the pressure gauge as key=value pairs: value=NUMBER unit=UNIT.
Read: value=215 unit=kPa
